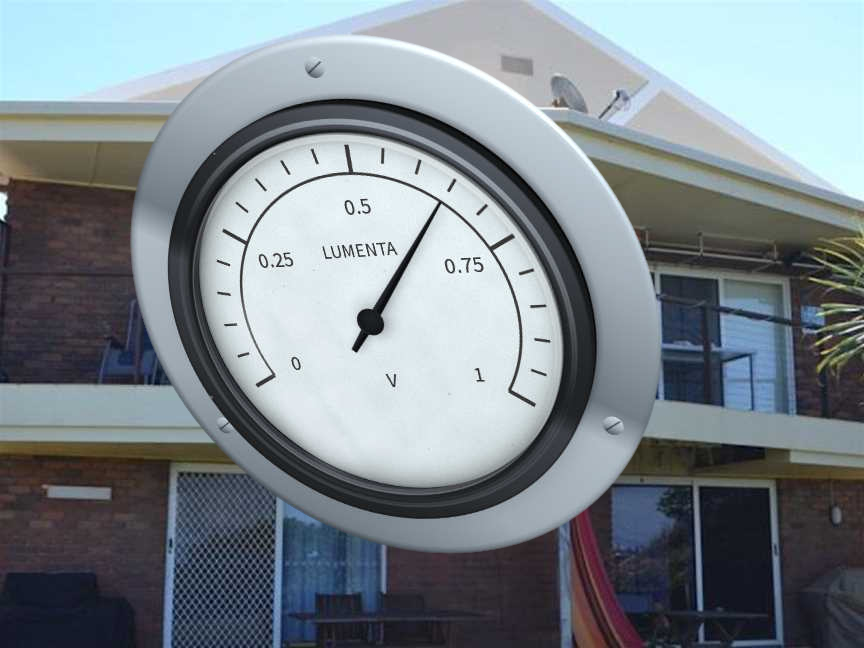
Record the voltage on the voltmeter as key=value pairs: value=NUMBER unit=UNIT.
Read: value=0.65 unit=V
